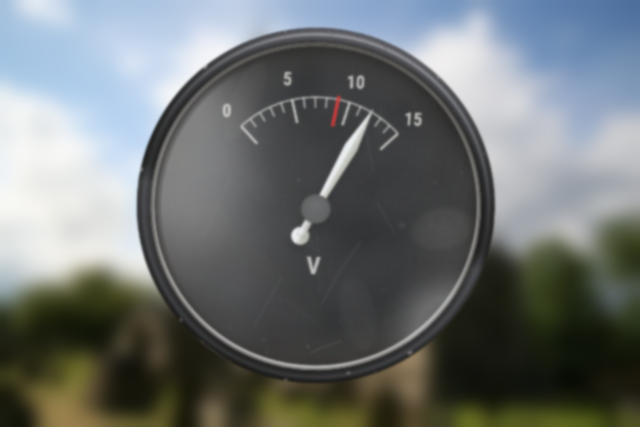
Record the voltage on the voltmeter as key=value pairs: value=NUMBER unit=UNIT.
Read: value=12 unit=V
